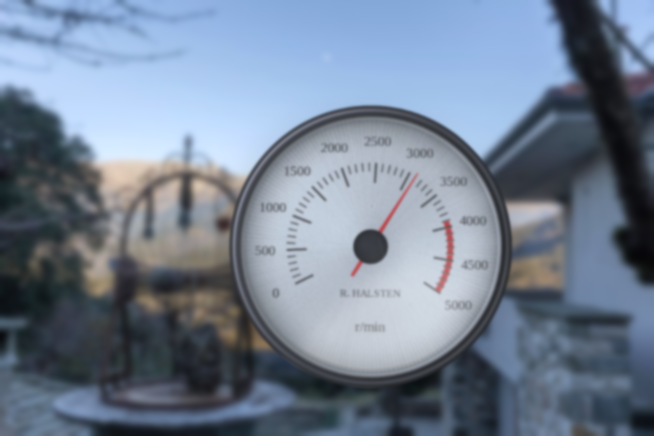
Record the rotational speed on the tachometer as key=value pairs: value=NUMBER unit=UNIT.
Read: value=3100 unit=rpm
